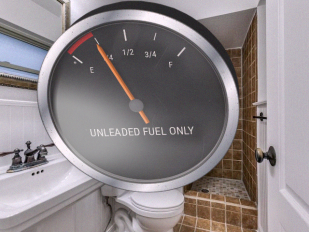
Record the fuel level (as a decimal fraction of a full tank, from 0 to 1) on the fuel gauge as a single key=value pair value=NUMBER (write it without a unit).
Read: value=0.25
